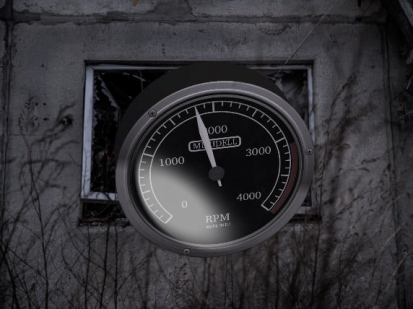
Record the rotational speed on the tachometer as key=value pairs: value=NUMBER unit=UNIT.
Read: value=1800 unit=rpm
